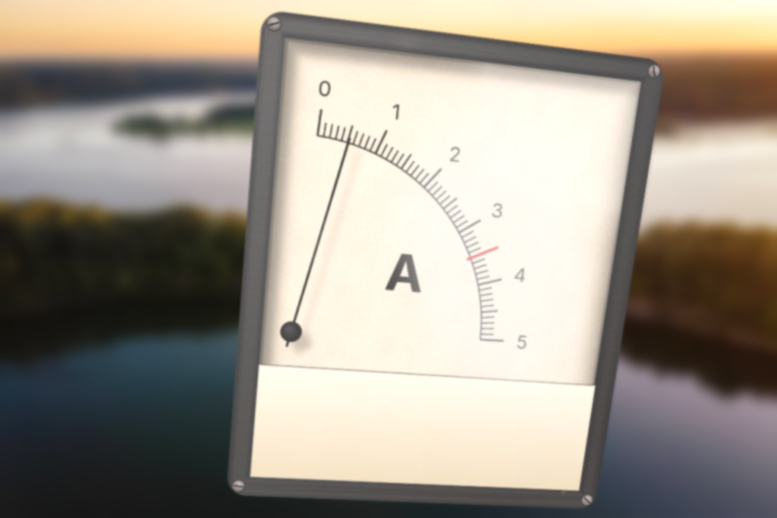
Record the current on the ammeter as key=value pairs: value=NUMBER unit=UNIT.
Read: value=0.5 unit=A
